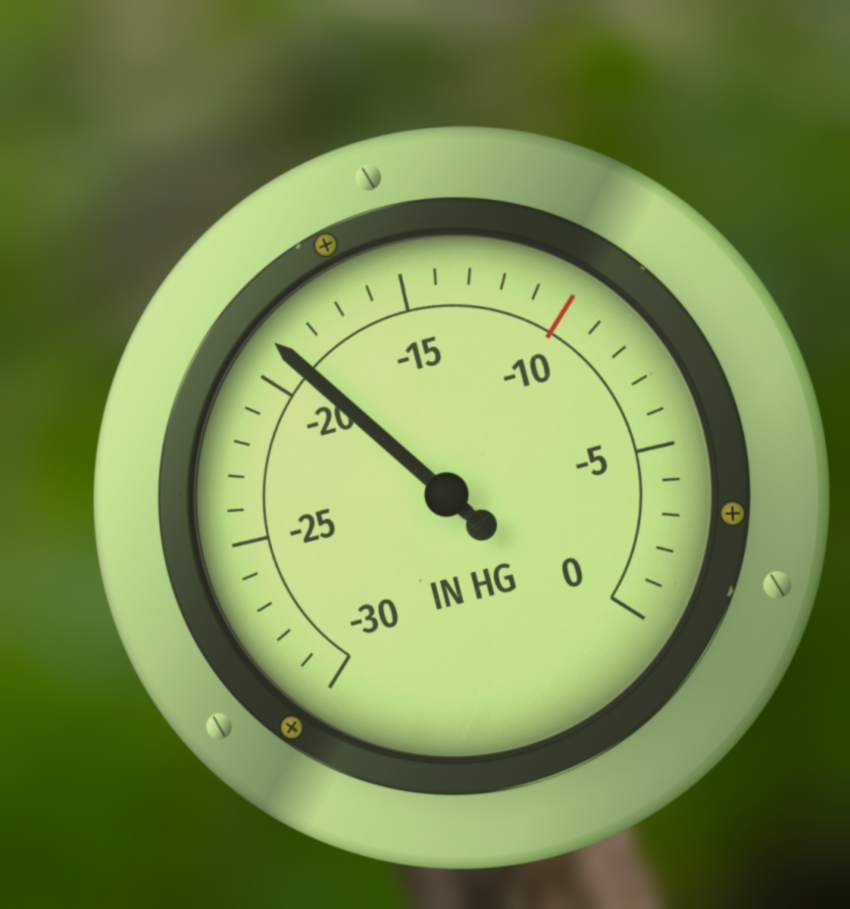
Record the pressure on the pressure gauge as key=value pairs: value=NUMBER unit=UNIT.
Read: value=-19 unit=inHg
